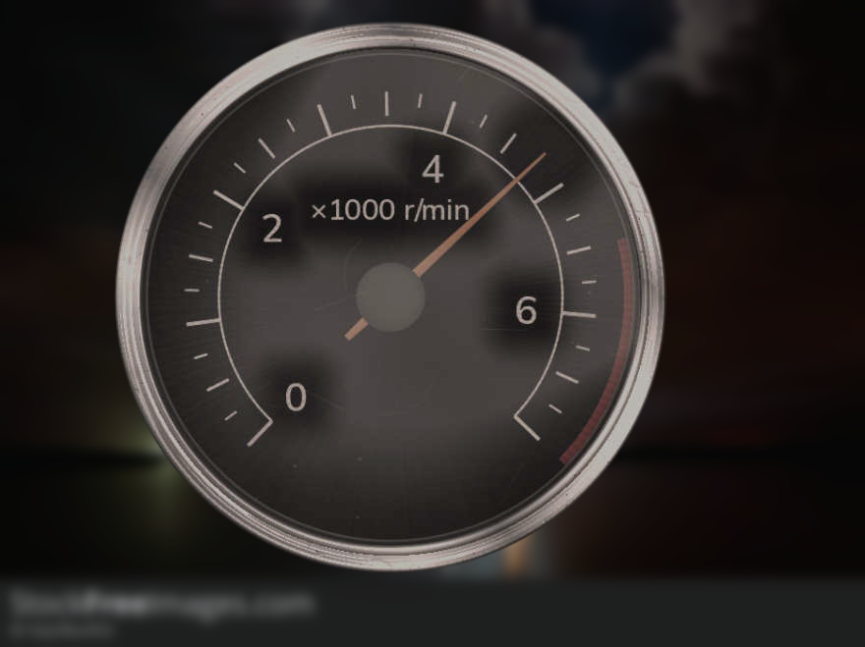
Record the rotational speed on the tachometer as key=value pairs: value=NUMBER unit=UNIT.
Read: value=4750 unit=rpm
